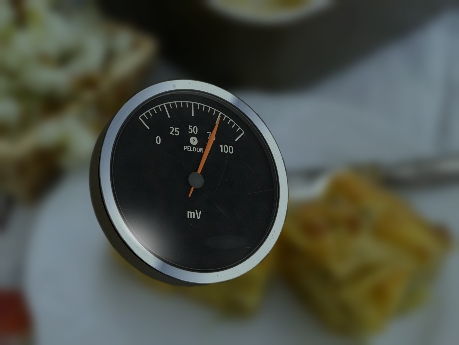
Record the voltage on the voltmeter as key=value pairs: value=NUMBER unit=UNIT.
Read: value=75 unit=mV
